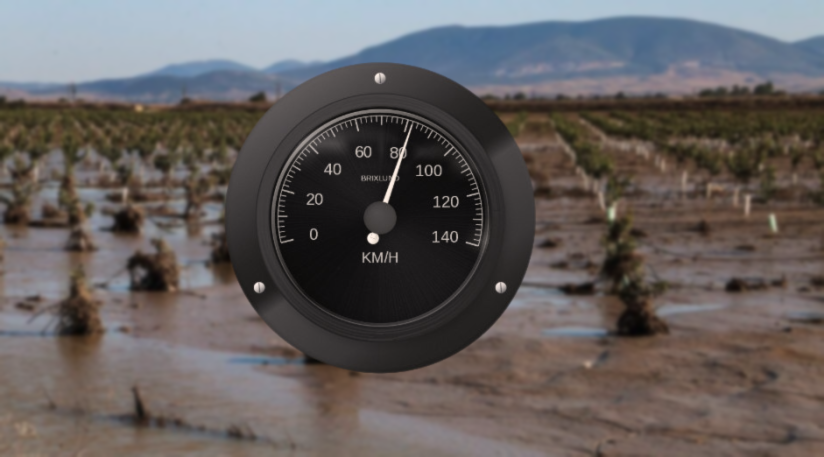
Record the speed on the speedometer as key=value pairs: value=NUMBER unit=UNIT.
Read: value=82 unit=km/h
